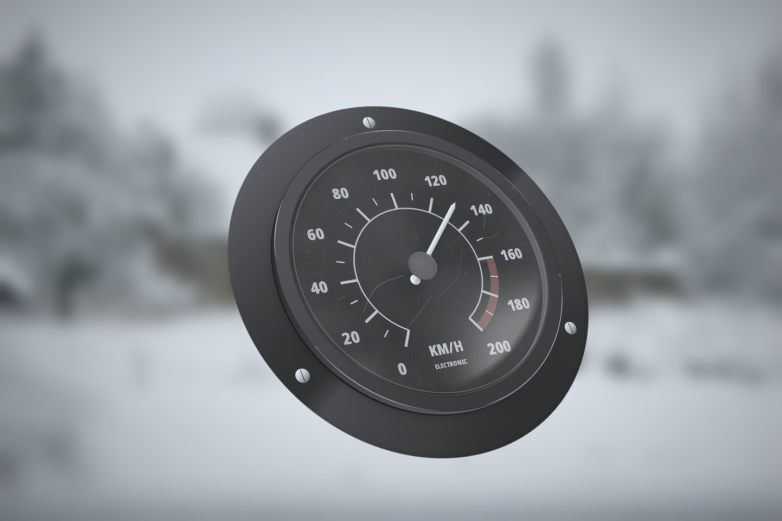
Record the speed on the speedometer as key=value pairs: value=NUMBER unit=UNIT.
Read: value=130 unit=km/h
